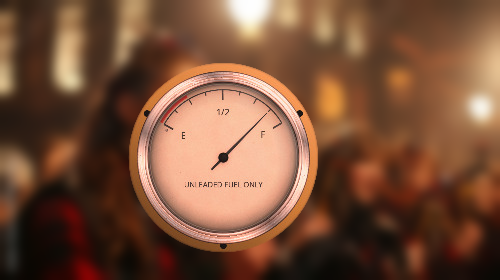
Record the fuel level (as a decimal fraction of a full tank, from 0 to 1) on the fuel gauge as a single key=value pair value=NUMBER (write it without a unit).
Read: value=0.875
